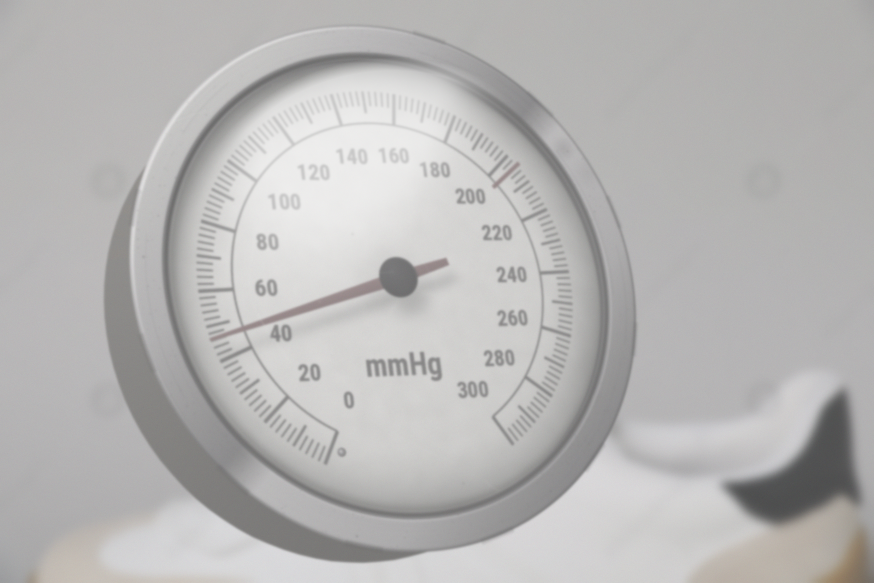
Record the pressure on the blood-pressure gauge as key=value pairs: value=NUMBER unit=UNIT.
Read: value=46 unit=mmHg
